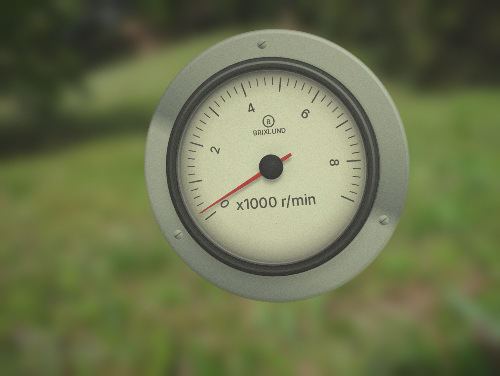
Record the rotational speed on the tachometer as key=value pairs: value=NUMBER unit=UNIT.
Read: value=200 unit=rpm
